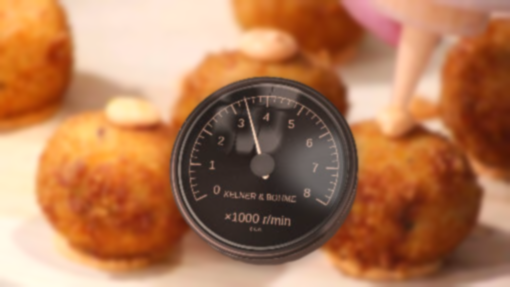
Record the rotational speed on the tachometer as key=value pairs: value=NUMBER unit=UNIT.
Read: value=3400 unit=rpm
